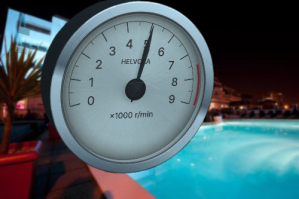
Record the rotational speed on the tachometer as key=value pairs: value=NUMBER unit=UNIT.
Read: value=5000 unit=rpm
